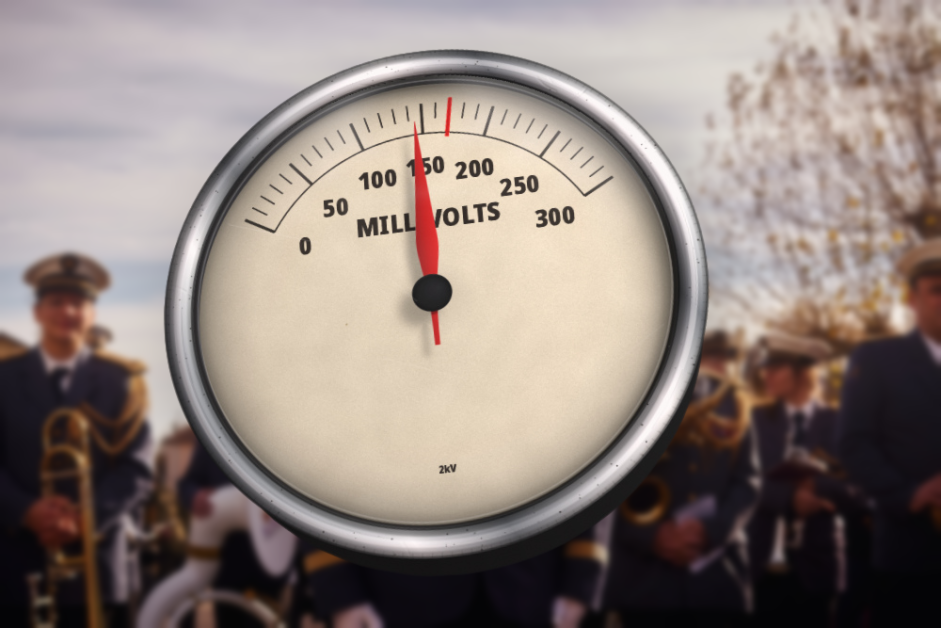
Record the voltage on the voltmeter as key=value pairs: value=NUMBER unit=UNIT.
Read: value=145 unit=mV
